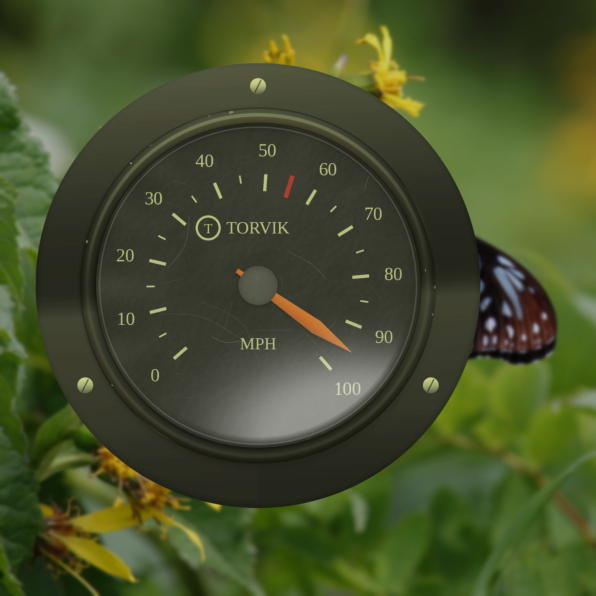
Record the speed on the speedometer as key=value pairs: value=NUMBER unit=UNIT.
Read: value=95 unit=mph
